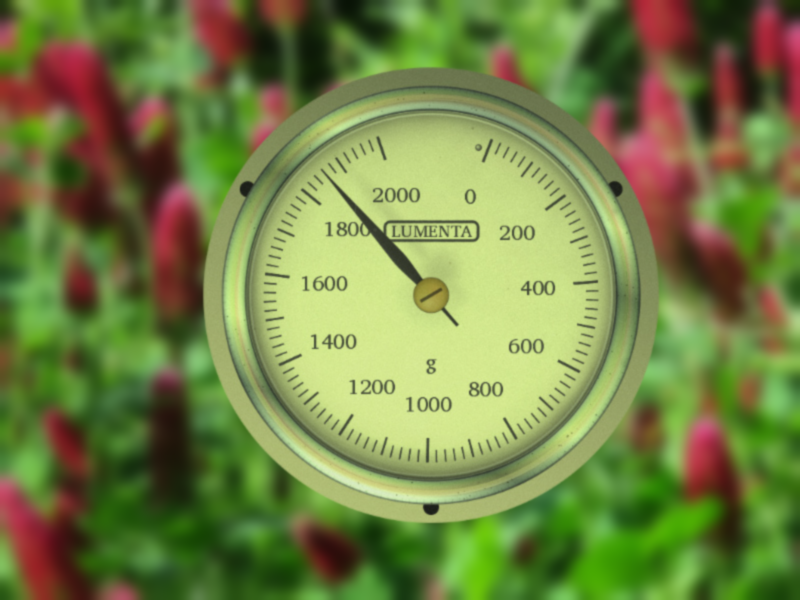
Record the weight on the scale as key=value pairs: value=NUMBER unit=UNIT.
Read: value=1860 unit=g
